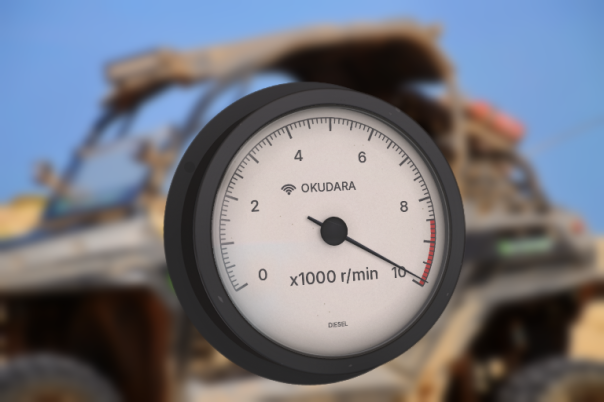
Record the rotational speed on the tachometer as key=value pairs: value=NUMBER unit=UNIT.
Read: value=9900 unit=rpm
